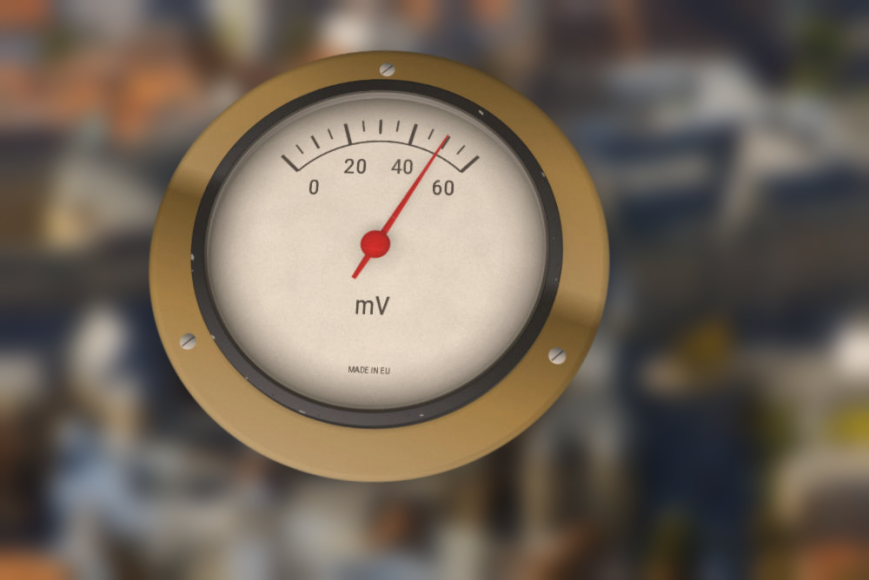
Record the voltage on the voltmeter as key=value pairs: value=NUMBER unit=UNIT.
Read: value=50 unit=mV
